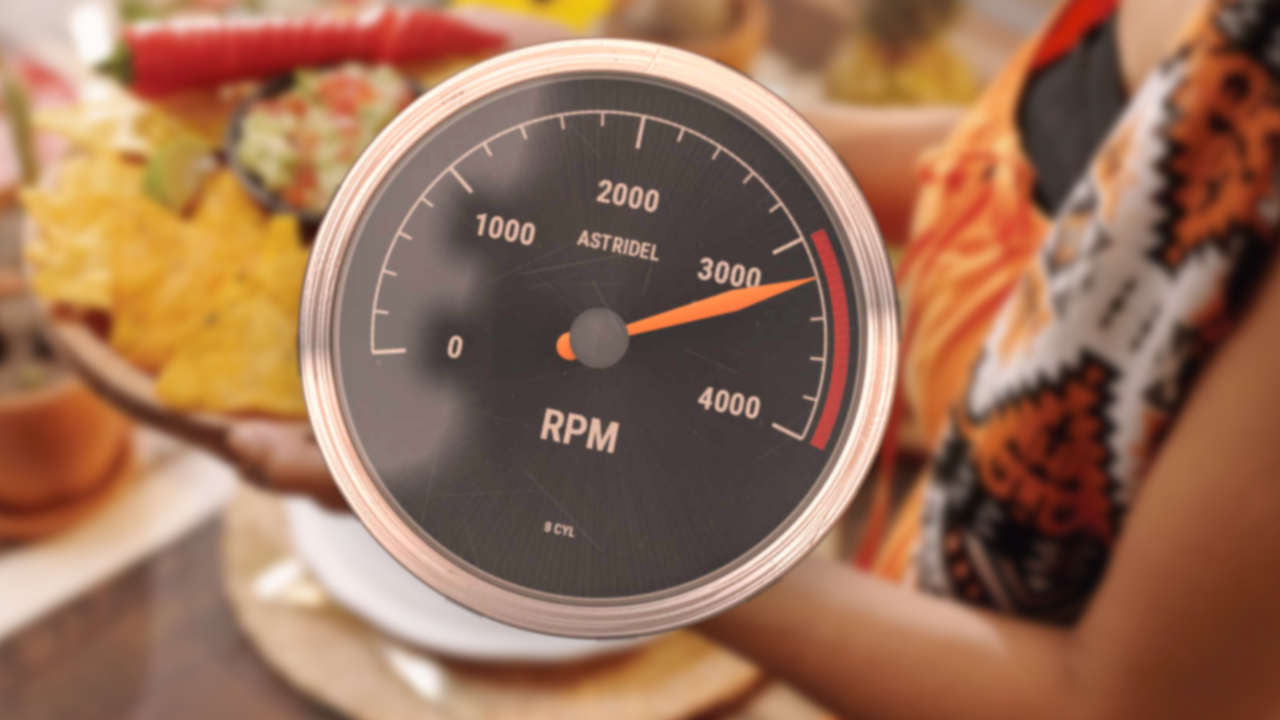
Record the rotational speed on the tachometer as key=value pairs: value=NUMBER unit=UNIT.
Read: value=3200 unit=rpm
